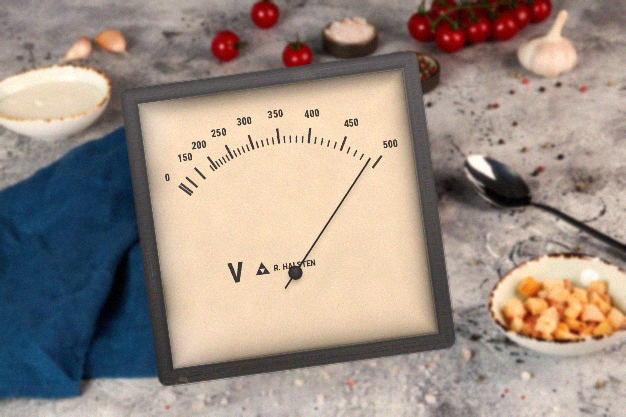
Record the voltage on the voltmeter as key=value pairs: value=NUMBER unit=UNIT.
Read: value=490 unit=V
